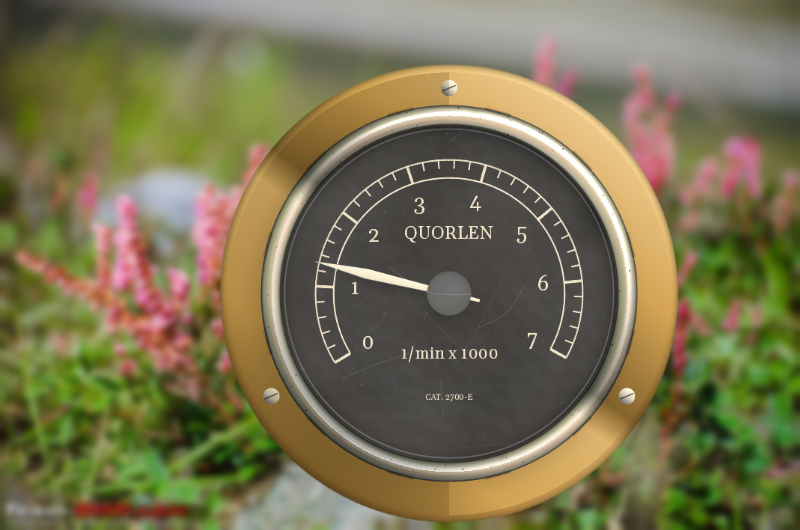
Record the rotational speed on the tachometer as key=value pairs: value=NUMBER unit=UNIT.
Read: value=1300 unit=rpm
